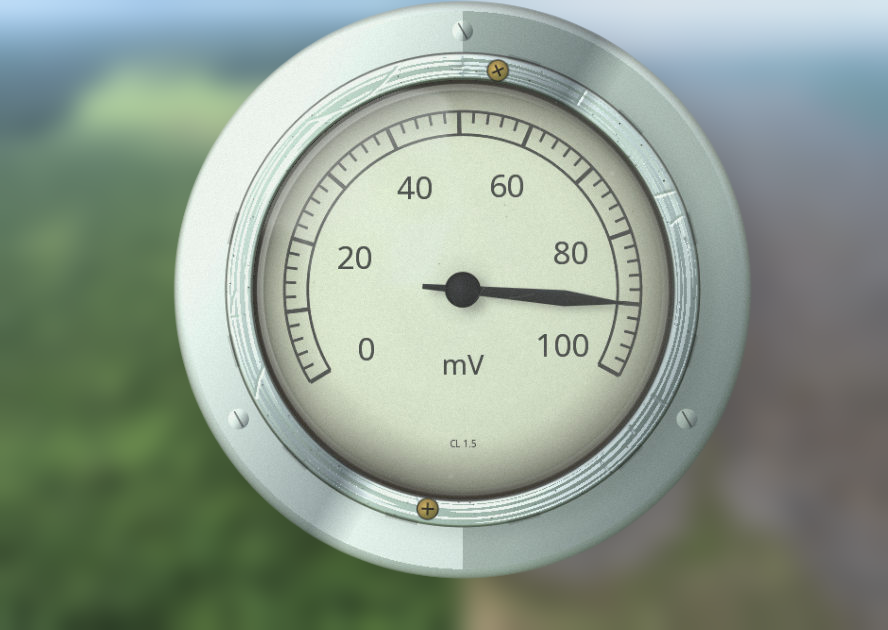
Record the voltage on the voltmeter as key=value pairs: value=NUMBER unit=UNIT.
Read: value=90 unit=mV
